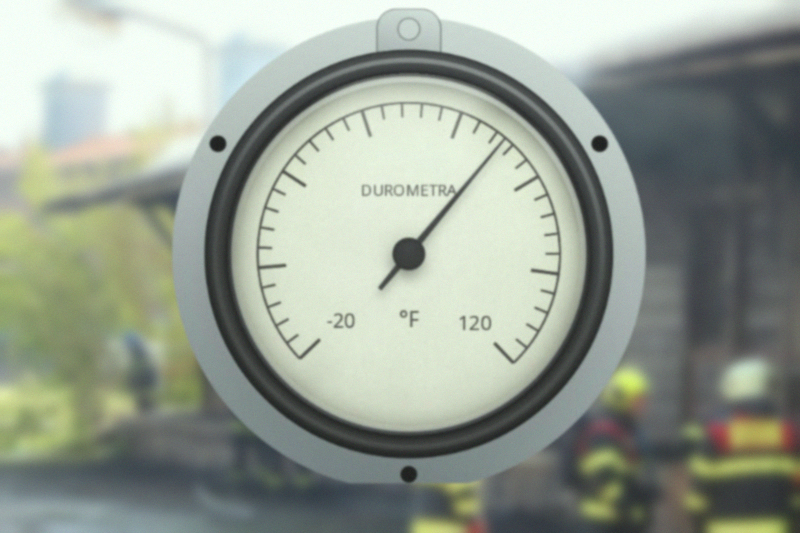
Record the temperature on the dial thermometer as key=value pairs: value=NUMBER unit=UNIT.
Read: value=70 unit=°F
